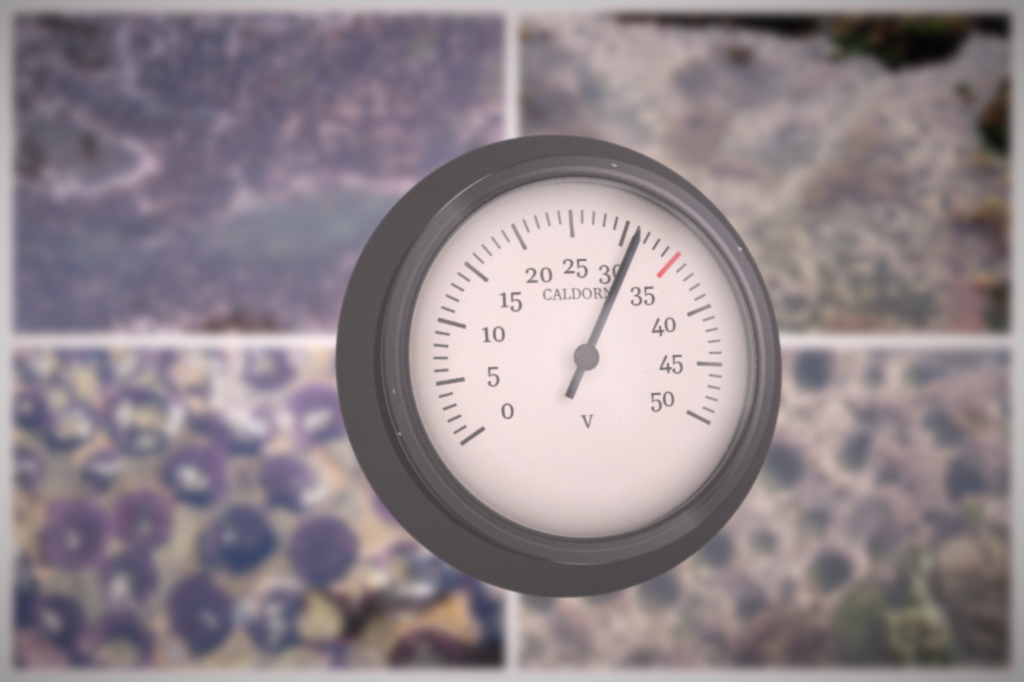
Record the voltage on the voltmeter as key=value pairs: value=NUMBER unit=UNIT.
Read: value=31 unit=V
